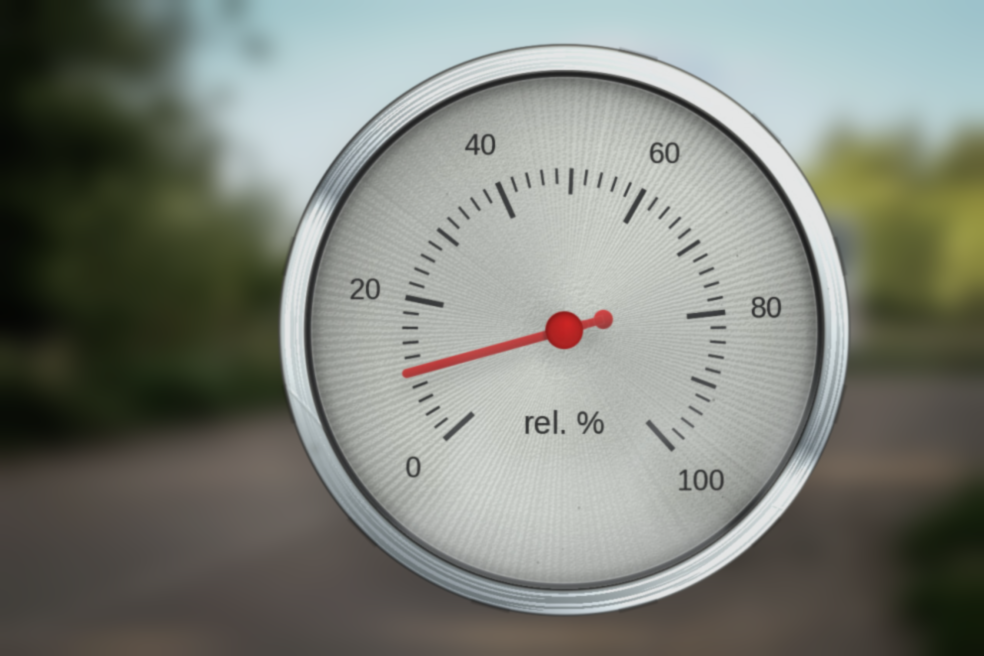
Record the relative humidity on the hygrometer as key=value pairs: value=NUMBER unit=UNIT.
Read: value=10 unit=%
